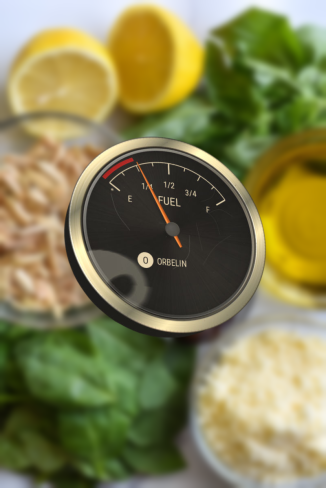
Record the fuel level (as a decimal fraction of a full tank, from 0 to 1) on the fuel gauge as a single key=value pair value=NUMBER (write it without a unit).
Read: value=0.25
